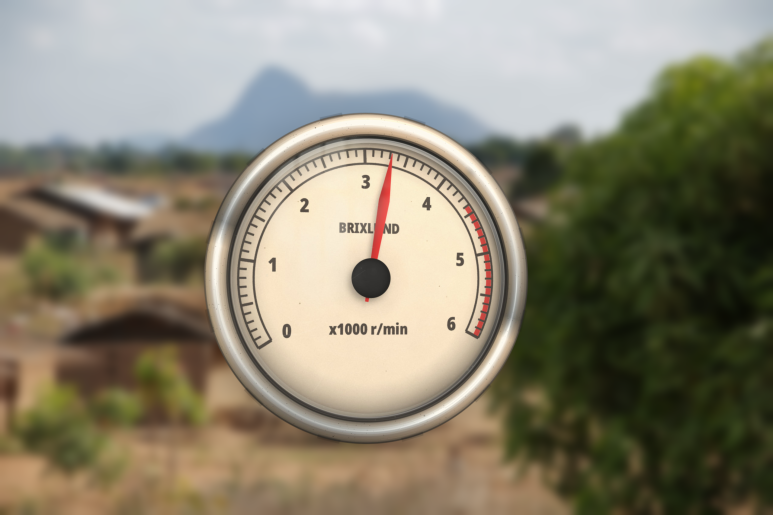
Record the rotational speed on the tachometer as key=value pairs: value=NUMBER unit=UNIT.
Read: value=3300 unit=rpm
